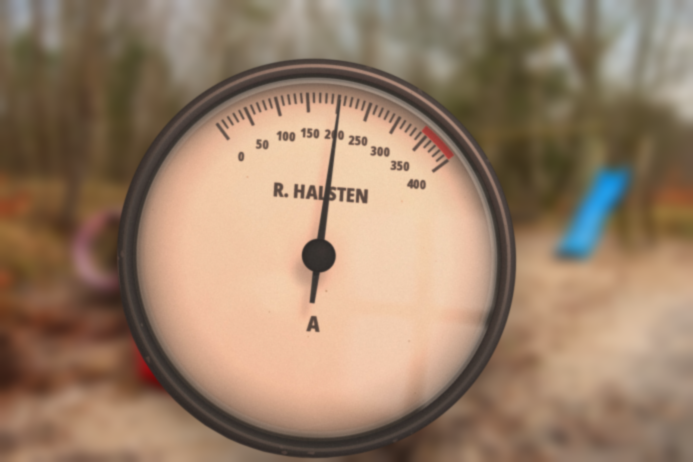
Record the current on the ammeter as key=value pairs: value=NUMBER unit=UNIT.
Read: value=200 unit=A
